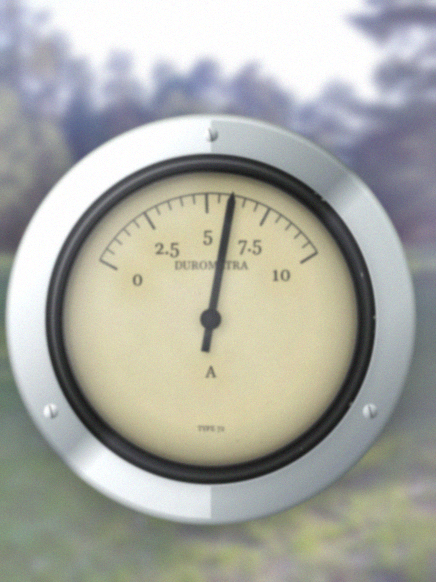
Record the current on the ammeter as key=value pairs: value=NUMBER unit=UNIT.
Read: value=6 unit=A
